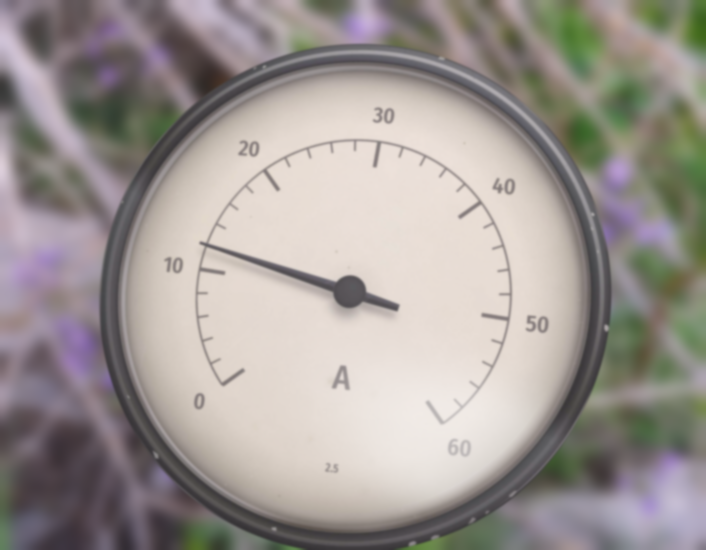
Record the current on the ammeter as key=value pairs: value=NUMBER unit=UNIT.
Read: value=12 unit=A
